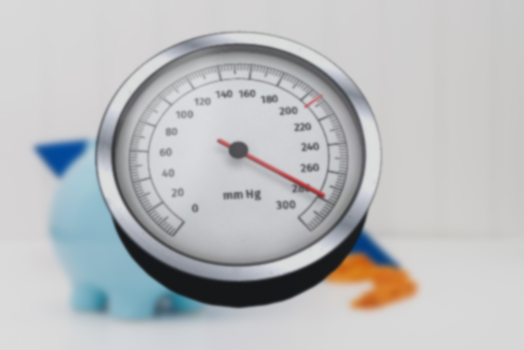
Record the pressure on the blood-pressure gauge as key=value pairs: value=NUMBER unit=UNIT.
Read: value=280 unit=mmHg
